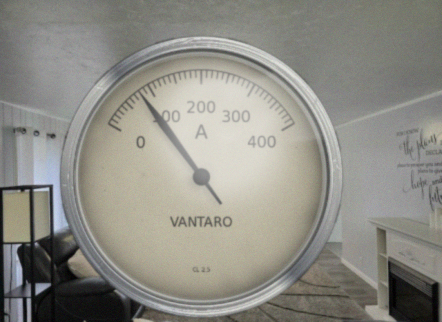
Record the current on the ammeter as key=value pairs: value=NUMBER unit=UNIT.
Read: value=80 unit=A
